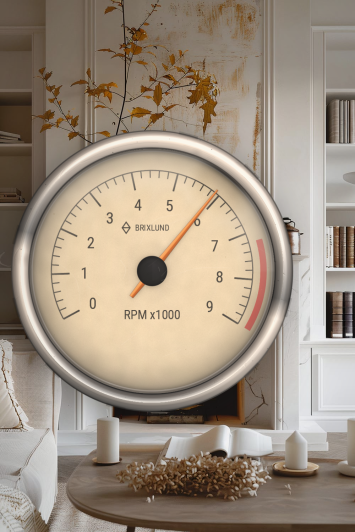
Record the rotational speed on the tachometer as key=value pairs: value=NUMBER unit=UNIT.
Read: value=5900 unit=rpm
